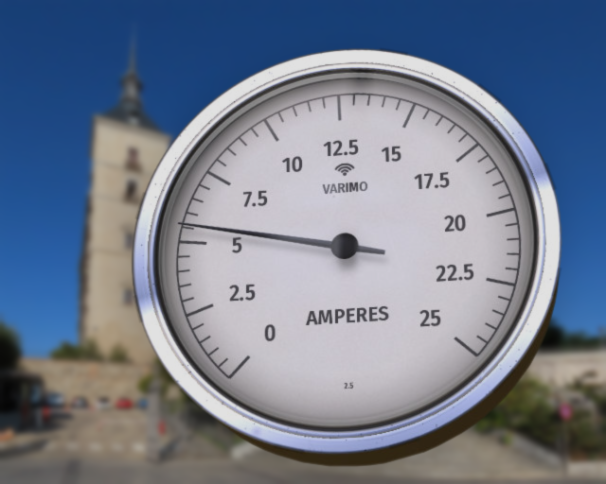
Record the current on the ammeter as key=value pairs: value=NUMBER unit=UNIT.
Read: value=5.5 unit=A
